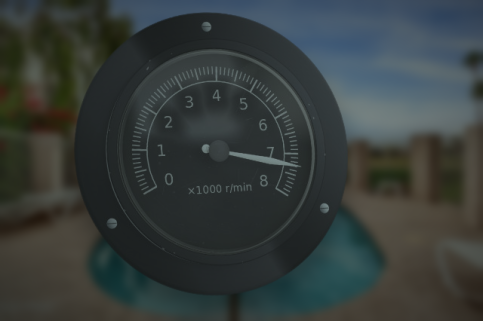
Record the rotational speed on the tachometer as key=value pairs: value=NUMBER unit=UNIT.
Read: value=7300 unit=rpm
